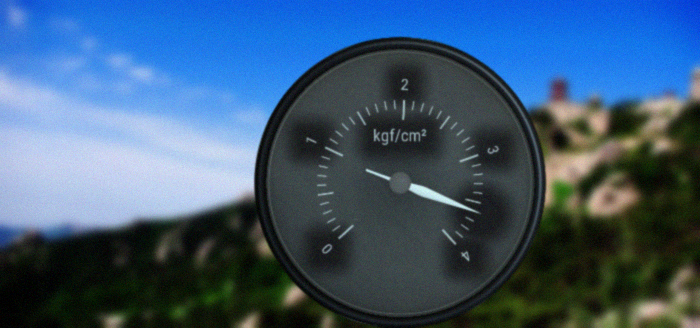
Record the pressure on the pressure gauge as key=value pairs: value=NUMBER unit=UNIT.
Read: value=3.6 unit=kg/cm²
